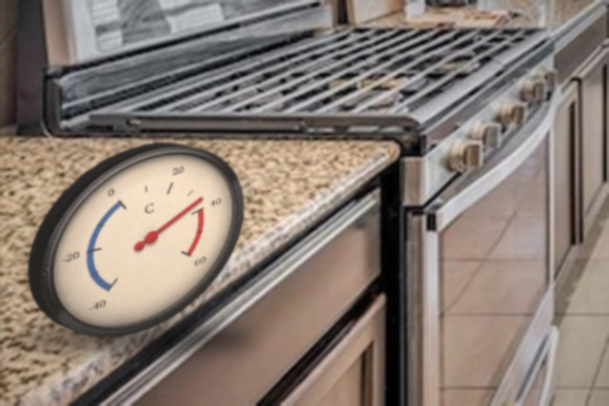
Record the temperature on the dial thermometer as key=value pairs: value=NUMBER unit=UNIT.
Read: value=35 unit=°C
